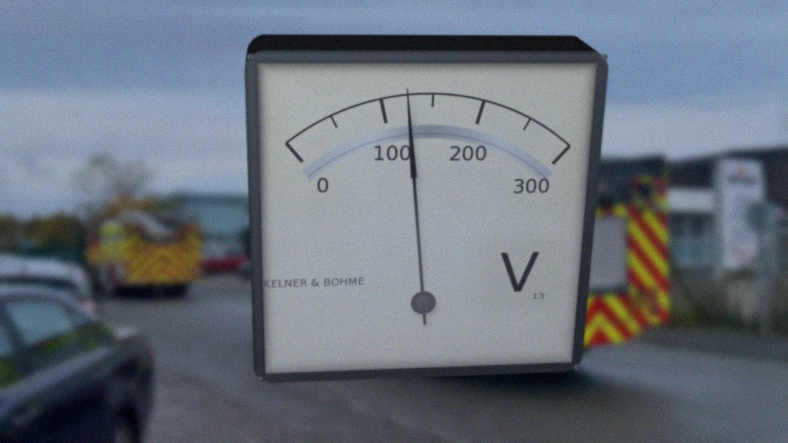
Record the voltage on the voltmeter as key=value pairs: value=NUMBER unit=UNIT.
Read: value=125 unit=V
